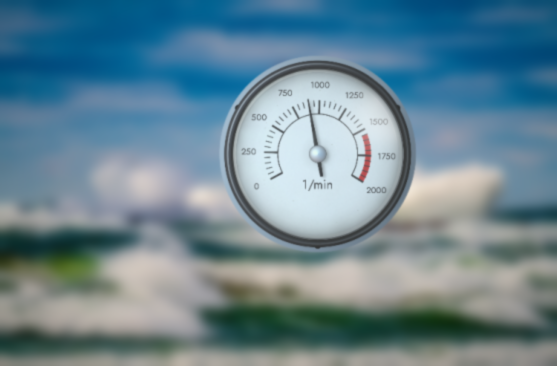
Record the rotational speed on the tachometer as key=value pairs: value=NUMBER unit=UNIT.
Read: value=900 unit=rpm
